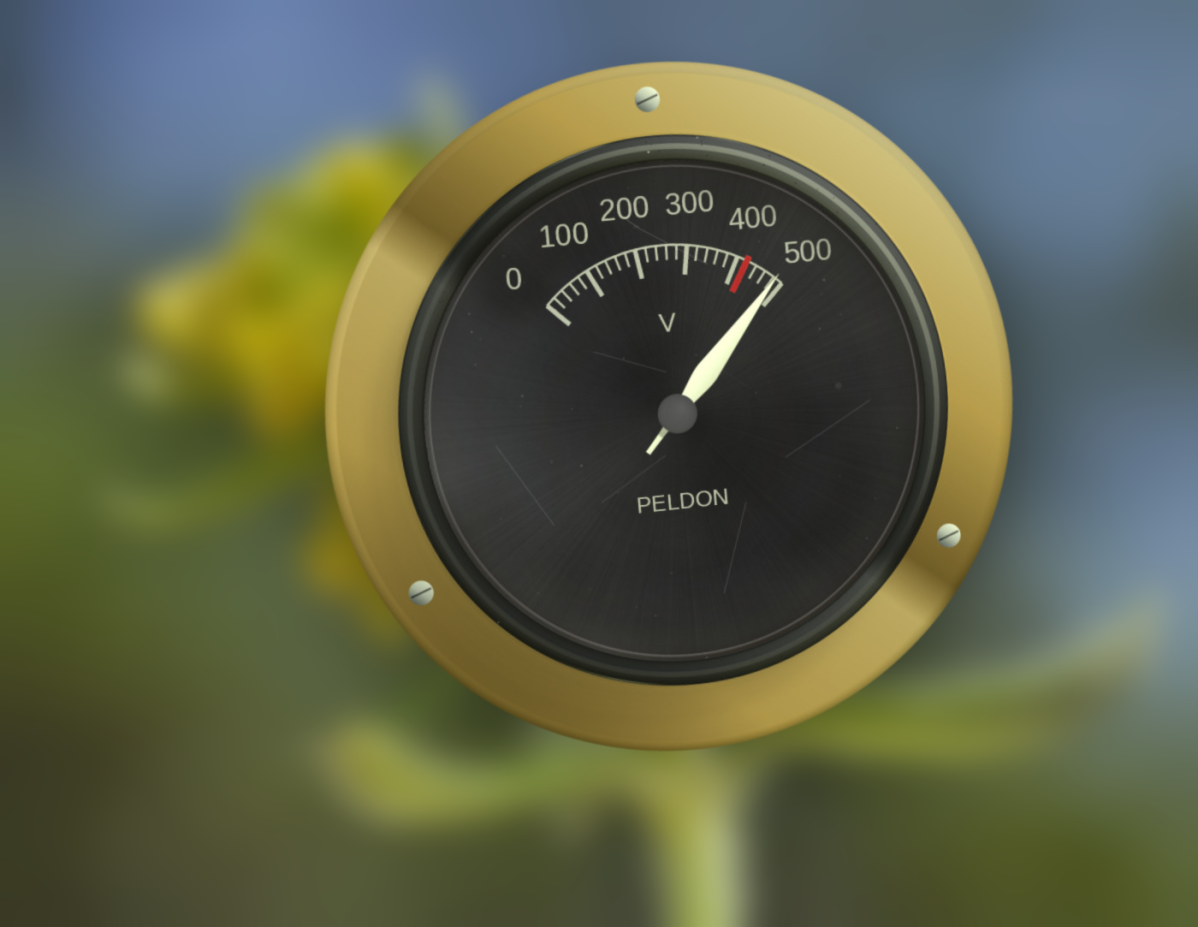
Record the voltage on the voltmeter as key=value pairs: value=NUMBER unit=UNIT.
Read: value=480 unit=V
